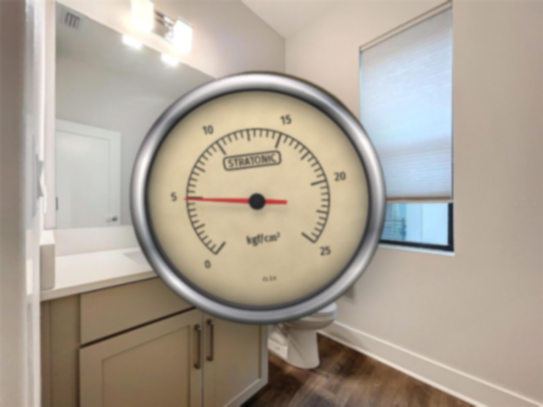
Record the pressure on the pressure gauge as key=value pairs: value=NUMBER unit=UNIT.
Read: value=5 unit=kg/cm²
